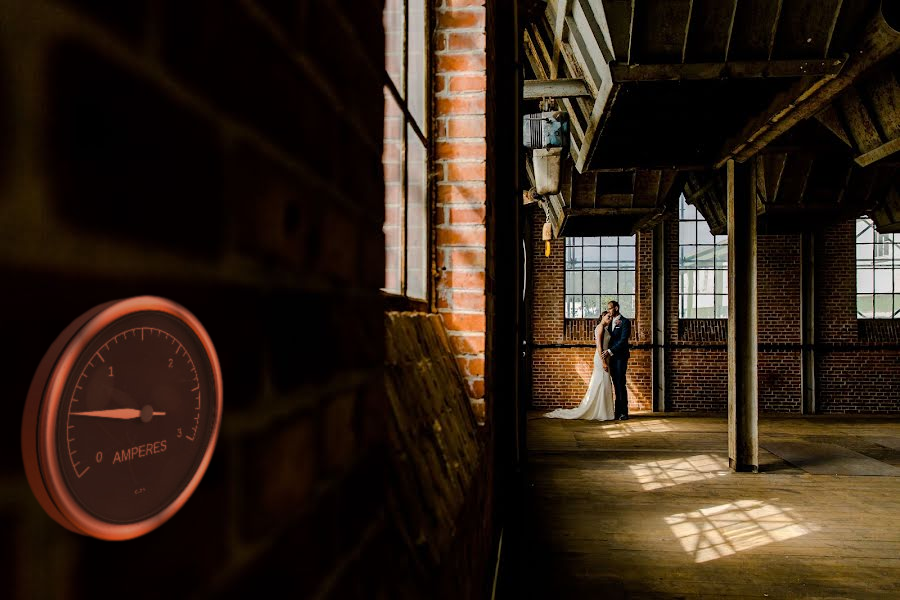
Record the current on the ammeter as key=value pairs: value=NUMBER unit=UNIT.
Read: value=0.5 unit=A
